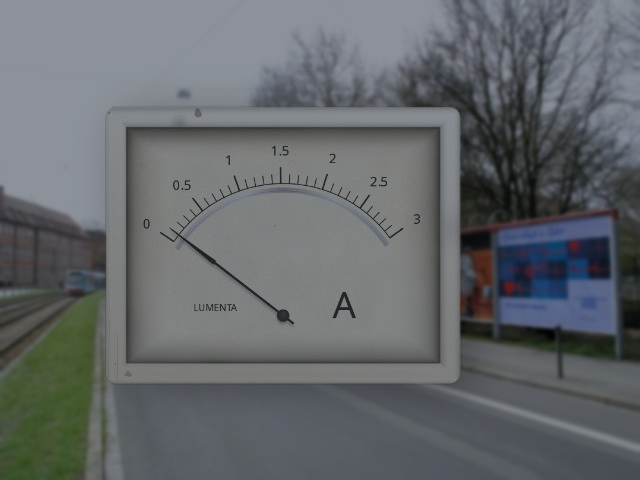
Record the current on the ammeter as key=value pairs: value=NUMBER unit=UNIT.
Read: value=0.1 unit=A
